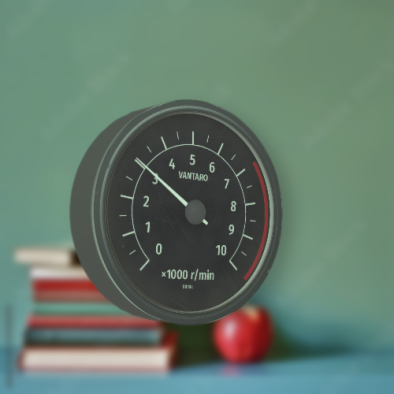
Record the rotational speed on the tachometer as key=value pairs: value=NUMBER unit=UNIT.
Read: value=3000 unit=rpm
